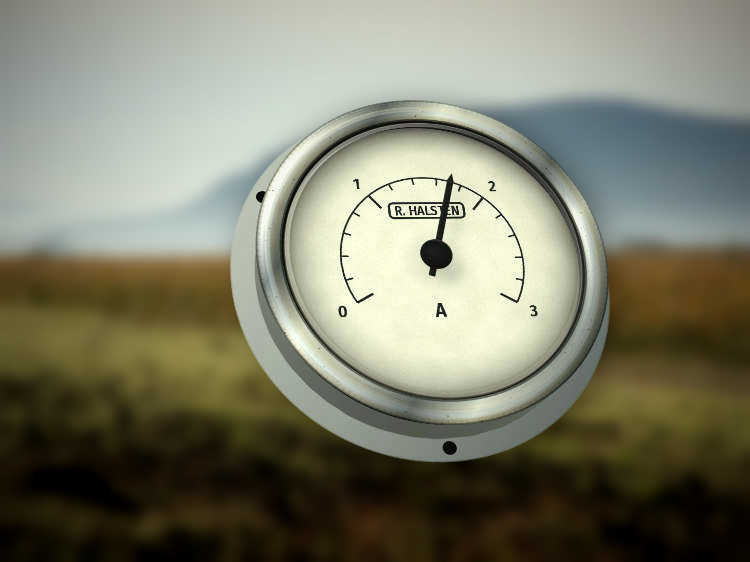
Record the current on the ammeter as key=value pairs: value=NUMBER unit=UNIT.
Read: value=1.7 unit=A
